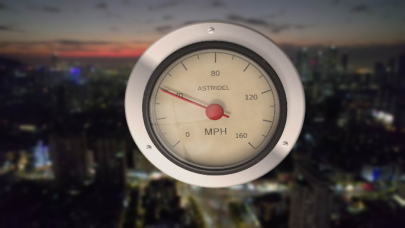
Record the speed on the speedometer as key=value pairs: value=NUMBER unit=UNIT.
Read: value=40 unit=mph
